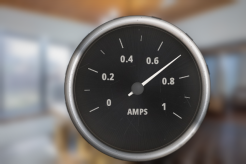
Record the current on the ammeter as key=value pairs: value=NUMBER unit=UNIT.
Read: value=0.7 unit=A
